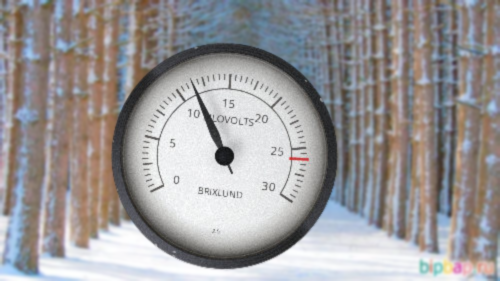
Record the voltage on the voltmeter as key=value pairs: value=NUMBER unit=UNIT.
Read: value=11.5 unit=kV
